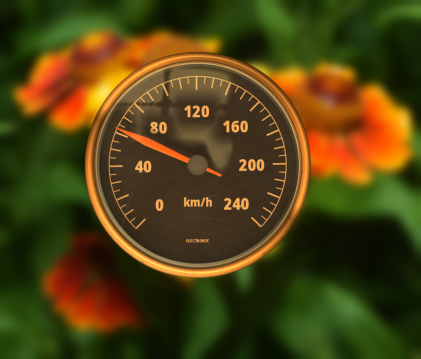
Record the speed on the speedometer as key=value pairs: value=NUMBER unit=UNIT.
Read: value=62.5 unit=km/h
